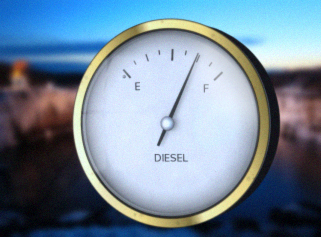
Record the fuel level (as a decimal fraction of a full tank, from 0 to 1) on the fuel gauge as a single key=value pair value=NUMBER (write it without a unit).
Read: value=0.75
